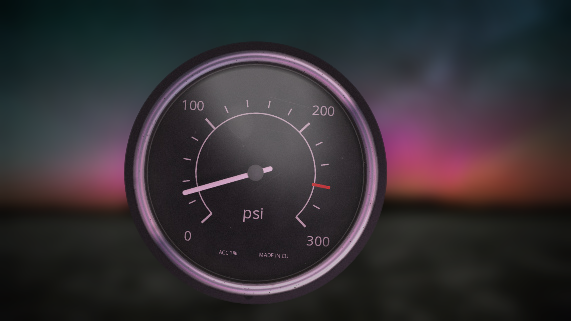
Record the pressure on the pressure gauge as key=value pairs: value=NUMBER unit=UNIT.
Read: value=30 unit=psi
